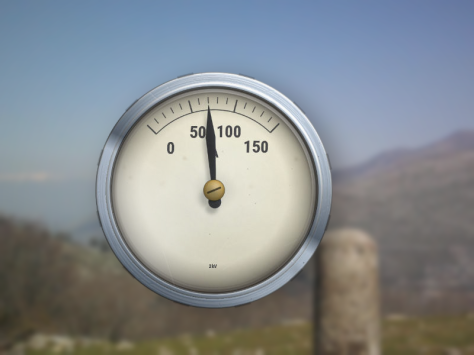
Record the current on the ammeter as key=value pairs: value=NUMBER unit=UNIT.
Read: value=70 unit=A
